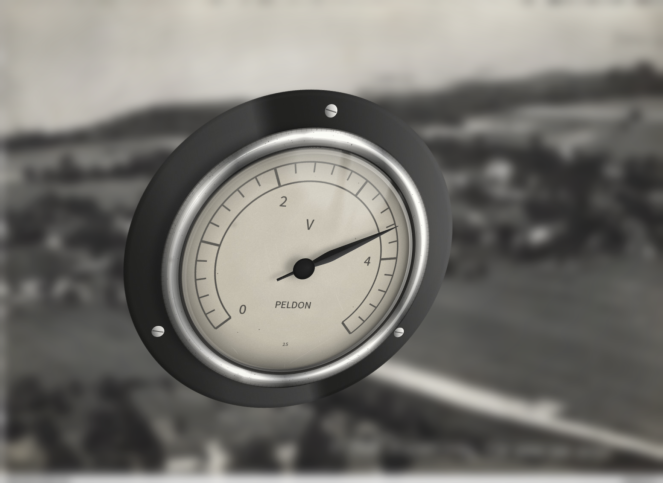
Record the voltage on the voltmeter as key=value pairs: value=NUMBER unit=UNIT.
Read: value=3.6 unit=V
